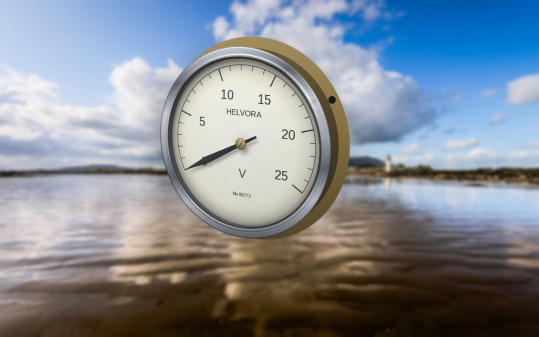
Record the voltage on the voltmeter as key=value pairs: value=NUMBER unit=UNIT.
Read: value=0 unit=V
